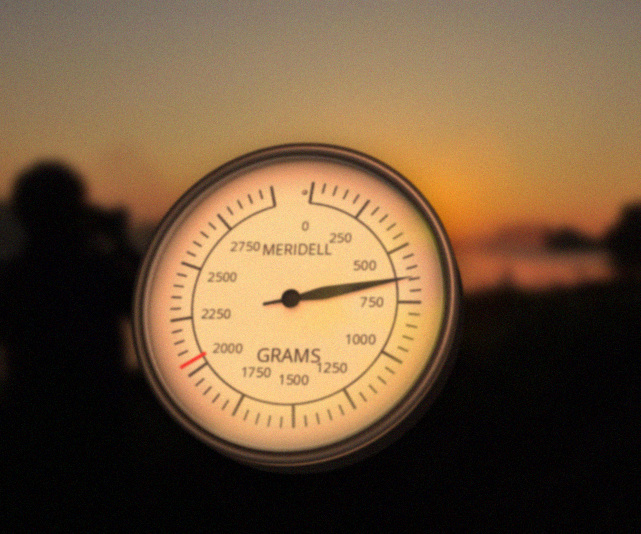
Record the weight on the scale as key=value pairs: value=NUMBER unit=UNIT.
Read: value=650 unit=g
